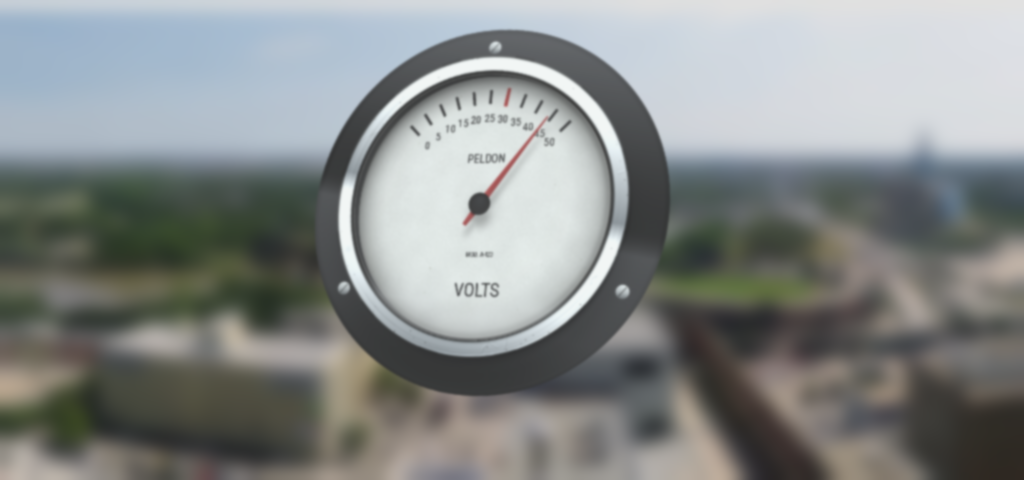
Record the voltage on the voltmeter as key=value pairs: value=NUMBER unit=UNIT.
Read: value=45 unit=V
